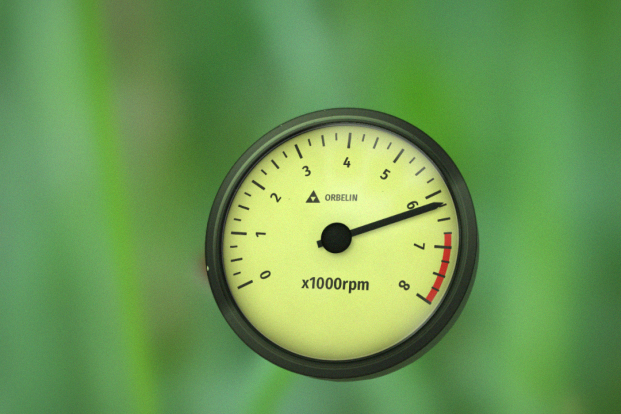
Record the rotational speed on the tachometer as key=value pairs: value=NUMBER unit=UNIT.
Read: value=6250 unit=rpm
